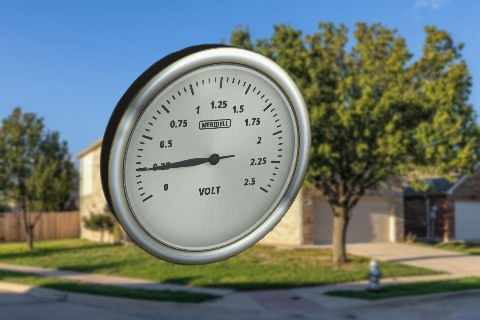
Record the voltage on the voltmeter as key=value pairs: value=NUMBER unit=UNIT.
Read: value=0.25 unit=V
